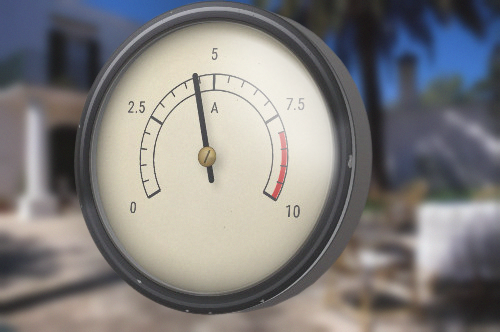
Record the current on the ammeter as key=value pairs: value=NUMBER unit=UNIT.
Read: value=4.5 unit=A
